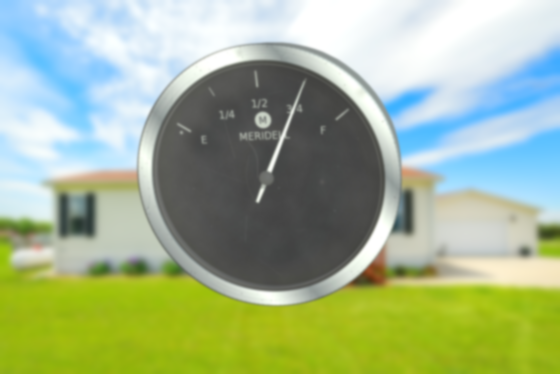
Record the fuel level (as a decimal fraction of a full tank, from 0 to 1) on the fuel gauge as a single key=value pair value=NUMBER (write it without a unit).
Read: value=0.75
